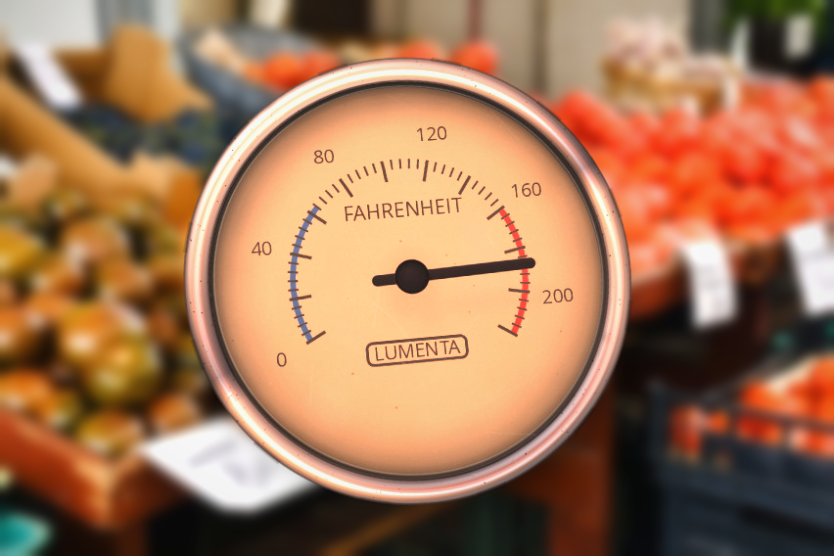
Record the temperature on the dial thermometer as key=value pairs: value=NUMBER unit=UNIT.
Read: value=188 unit=°F
